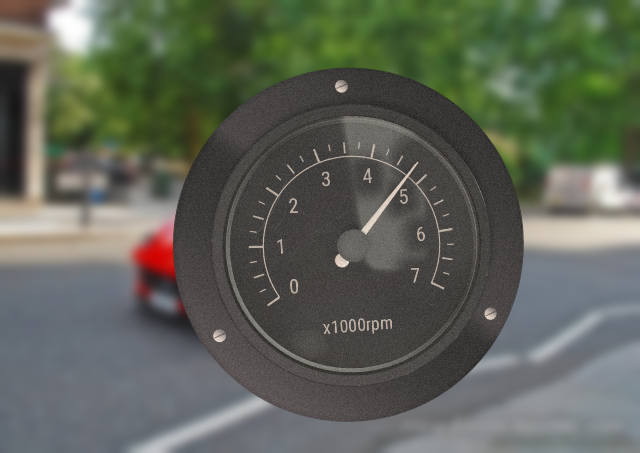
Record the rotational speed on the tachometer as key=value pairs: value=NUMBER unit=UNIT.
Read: value=4750 unit=rpm
